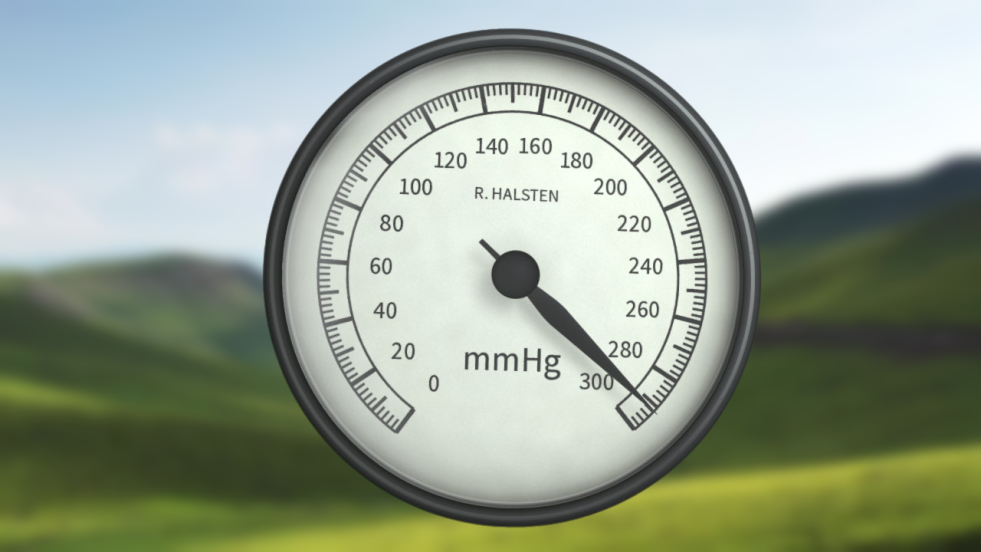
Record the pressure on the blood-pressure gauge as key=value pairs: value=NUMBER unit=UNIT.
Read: value=292 unit=mmHg
